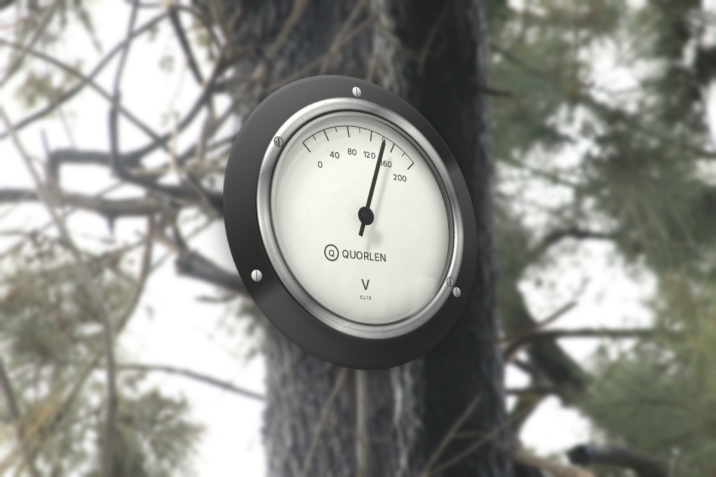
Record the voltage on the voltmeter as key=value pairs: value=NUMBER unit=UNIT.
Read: value=140 unit=V
